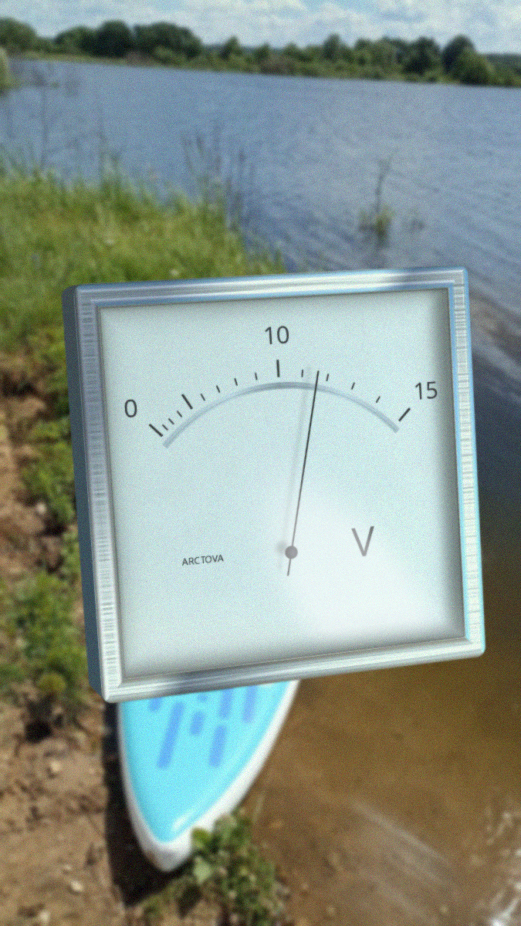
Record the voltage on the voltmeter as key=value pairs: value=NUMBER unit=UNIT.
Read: value=11.5 unit=V
